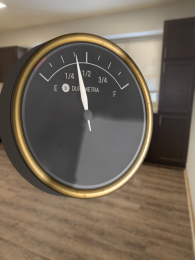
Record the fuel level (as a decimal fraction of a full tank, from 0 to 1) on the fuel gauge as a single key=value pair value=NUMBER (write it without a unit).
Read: value=0.375
